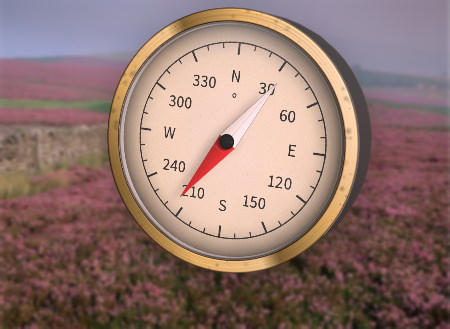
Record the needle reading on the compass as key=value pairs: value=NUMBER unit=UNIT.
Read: value=215 unit=°
